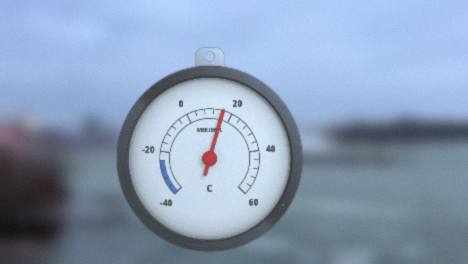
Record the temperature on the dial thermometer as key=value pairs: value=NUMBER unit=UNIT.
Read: value=16 unit=°C
